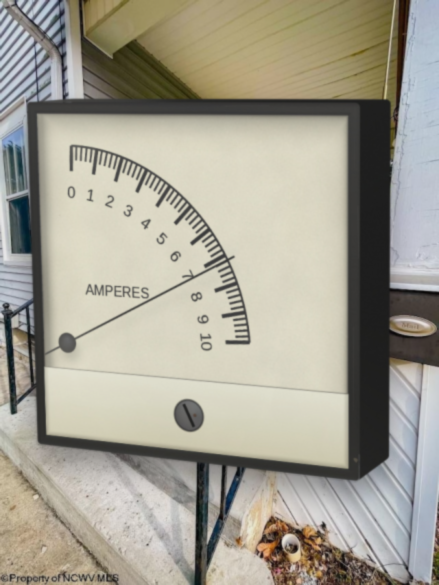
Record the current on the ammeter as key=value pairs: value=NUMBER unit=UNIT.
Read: value=7.2 unit=A
